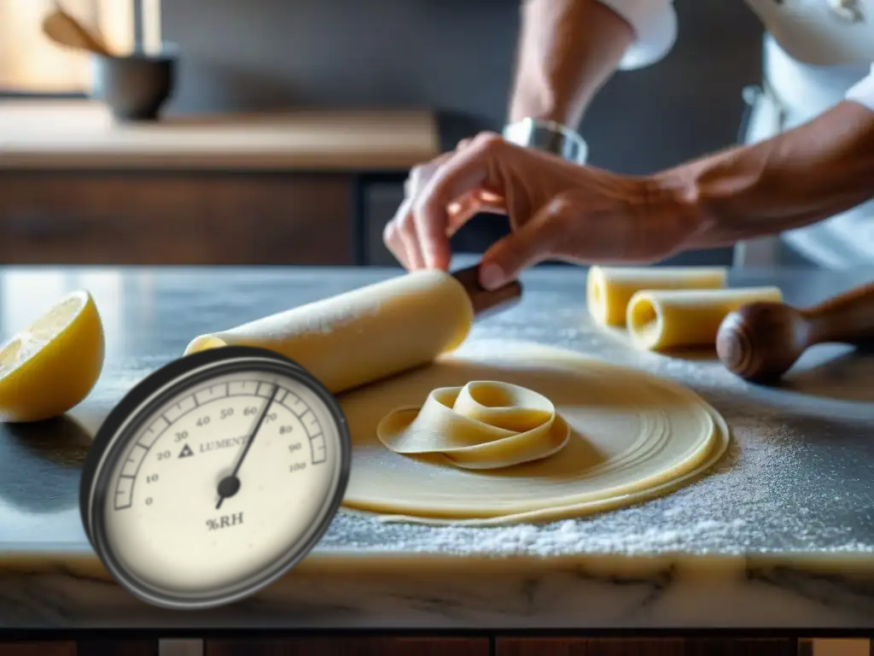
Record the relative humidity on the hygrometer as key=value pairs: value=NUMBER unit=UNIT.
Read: value=65 unit=%
